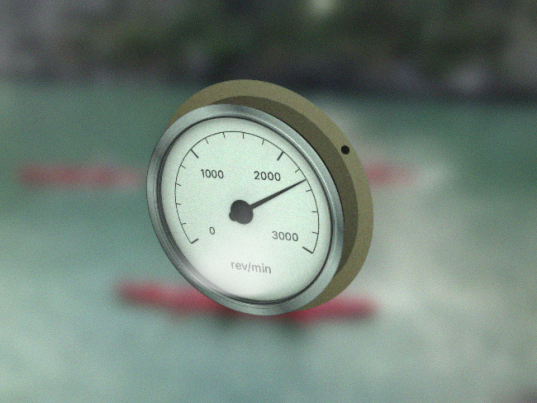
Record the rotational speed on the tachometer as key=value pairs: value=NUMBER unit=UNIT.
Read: value=2300 unit=rpm
